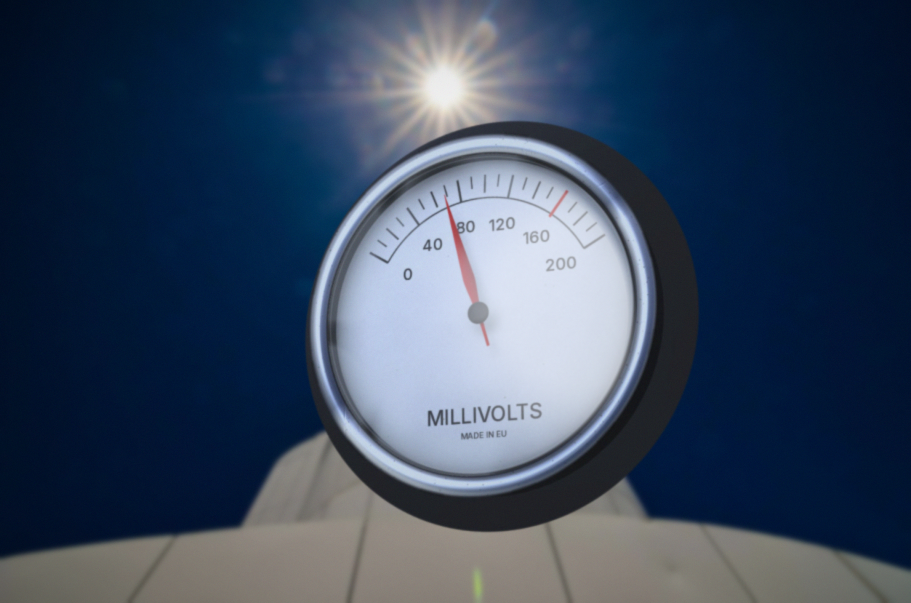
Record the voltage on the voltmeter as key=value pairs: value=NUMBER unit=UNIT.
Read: value=70 unit=mV
